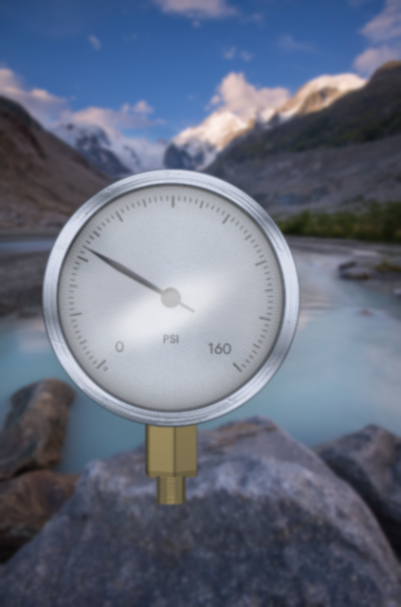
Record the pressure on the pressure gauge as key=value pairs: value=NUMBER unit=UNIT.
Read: value=44 unit=psi
